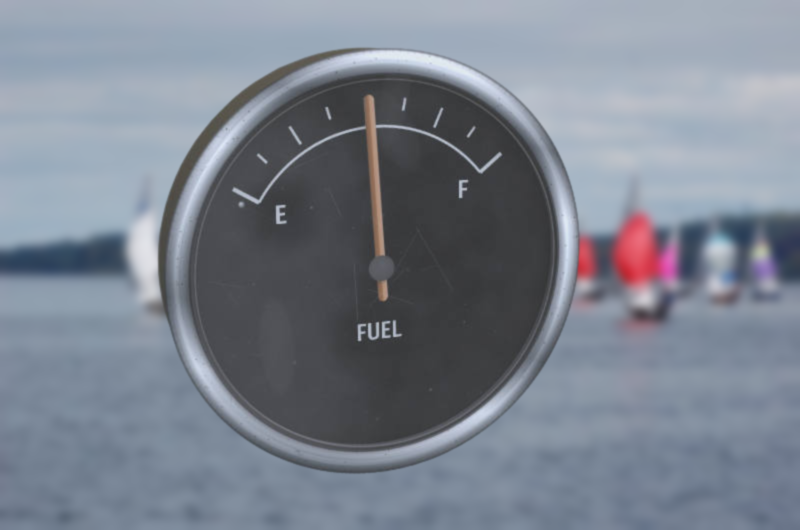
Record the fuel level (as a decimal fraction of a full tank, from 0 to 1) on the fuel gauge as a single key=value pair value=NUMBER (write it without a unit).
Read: value=0.5
